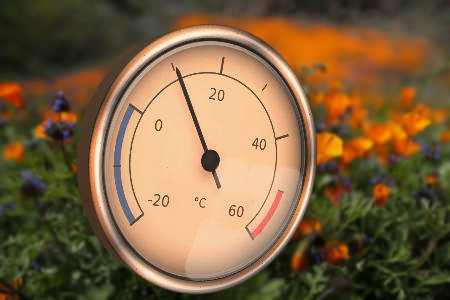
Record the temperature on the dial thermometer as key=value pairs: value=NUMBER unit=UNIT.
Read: value=10 unit=°C
